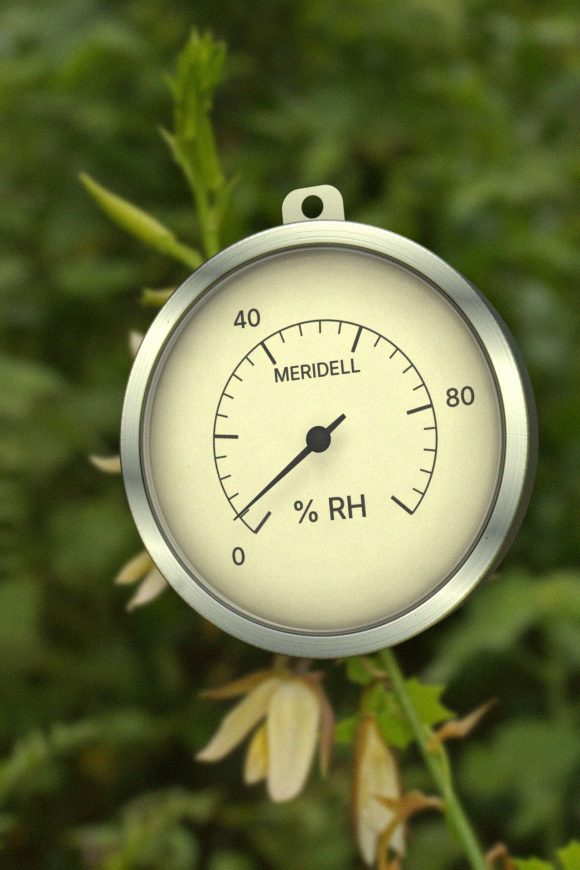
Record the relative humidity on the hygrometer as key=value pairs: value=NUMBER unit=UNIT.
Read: value=4 unit=%
